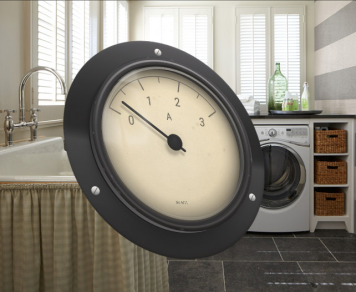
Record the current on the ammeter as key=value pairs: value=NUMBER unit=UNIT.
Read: value=0.25 unit=A
